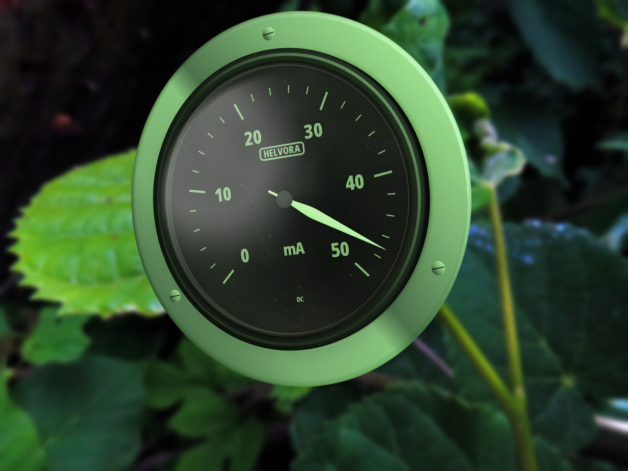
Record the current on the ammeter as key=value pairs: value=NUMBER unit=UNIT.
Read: value=47 unit=mA
